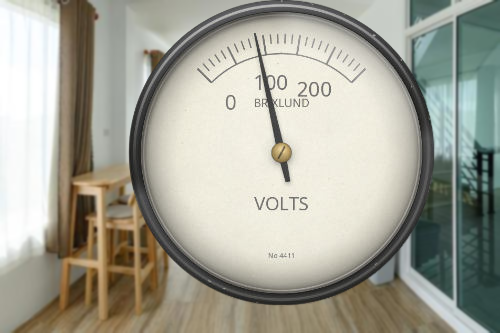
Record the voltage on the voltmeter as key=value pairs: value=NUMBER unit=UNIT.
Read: value=90 unit=V
